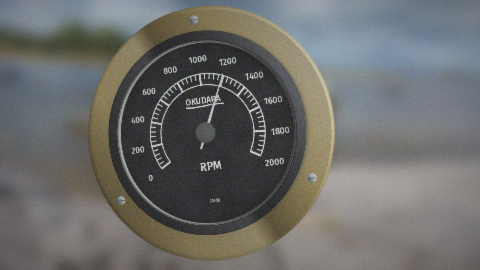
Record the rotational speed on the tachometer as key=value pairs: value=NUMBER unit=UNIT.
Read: value=1200 unit=rpm
